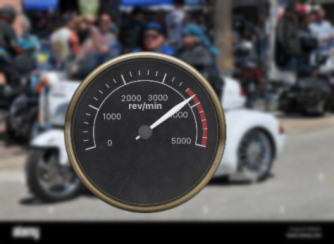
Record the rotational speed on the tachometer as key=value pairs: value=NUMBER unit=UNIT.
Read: value=3800 unit=rpm
